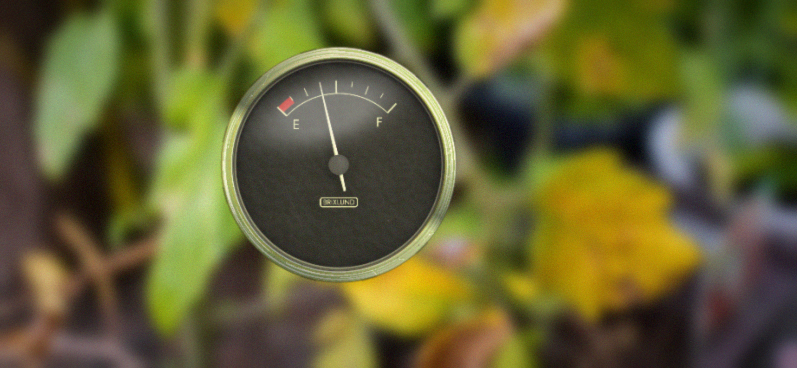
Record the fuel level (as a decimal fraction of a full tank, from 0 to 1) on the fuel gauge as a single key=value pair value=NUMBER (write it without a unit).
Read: value=0.375
